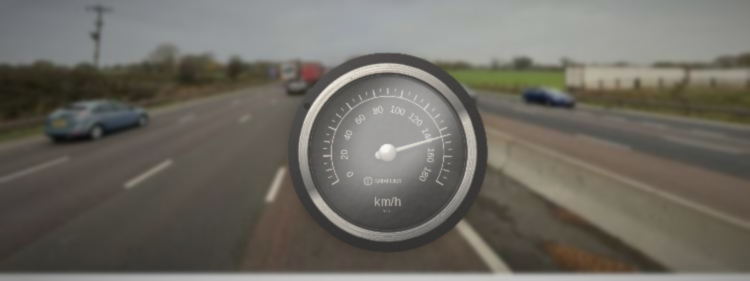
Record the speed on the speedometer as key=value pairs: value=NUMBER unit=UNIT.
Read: value=145 unit=km/h
